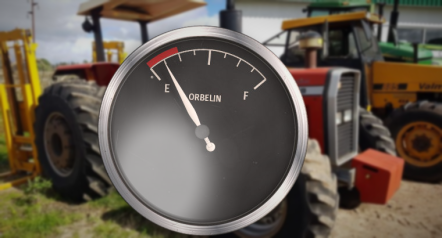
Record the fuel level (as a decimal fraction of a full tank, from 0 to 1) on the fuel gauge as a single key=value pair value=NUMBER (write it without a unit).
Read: value=0.125
